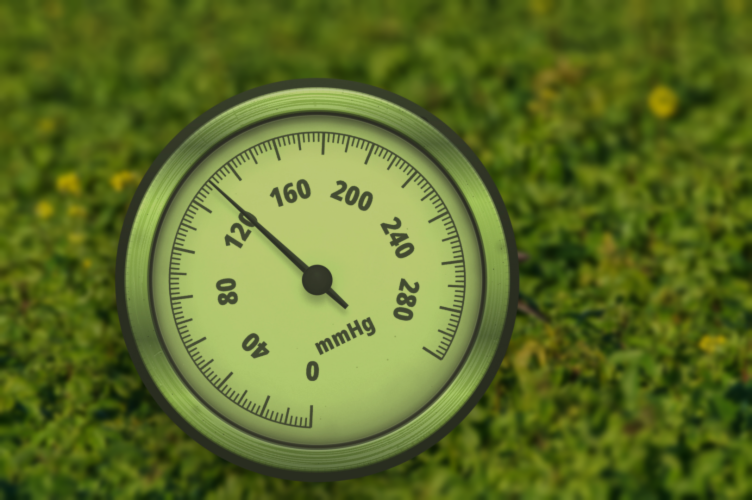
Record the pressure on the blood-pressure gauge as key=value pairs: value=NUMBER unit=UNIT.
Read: value=130 unit=mmHg
